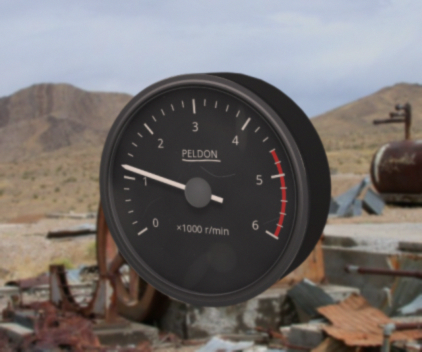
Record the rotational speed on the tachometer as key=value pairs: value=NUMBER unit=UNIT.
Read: value=1200 unit=rpm
